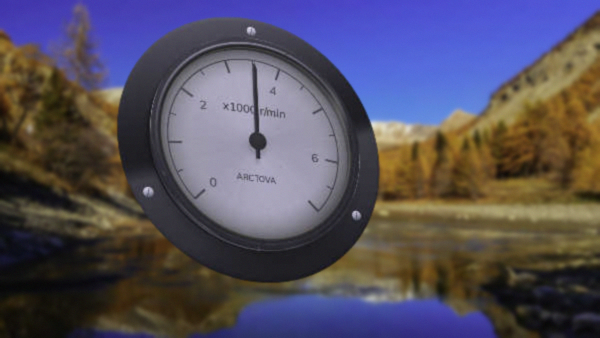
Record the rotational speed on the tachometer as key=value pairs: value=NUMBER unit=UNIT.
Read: value=3500 unit=rpm
